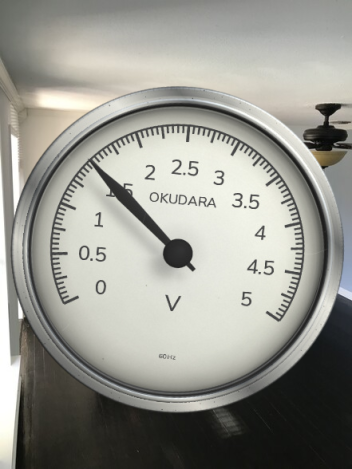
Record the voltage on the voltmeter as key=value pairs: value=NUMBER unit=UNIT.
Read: value=1.5 unit=V
